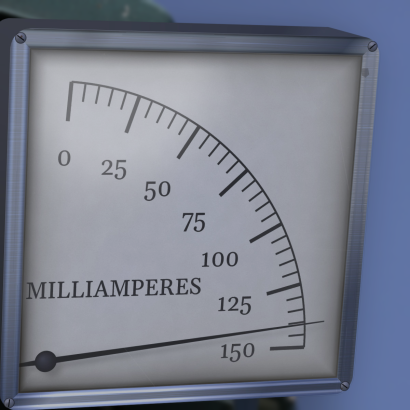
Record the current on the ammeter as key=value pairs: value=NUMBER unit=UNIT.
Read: value=140 unit=mA
